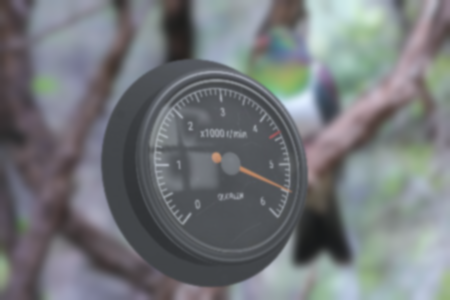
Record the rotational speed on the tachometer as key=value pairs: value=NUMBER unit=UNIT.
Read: value=5500 unit=rpm
